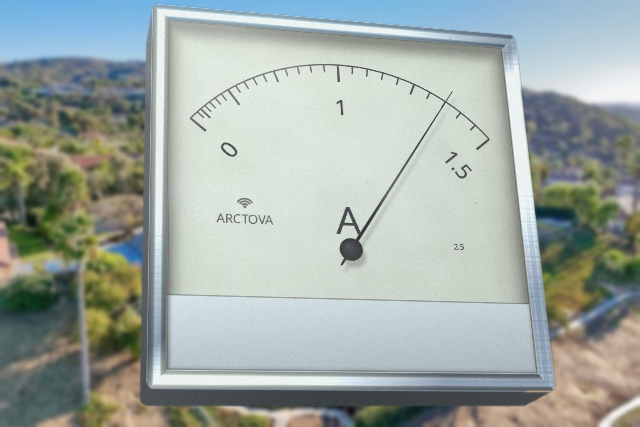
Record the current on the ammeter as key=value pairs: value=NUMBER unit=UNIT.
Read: value=1.35 unit=A
